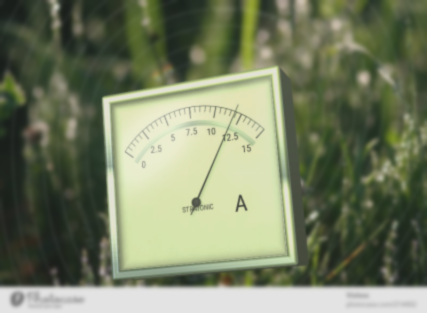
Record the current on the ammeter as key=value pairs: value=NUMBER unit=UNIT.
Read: value=12 unit=A
